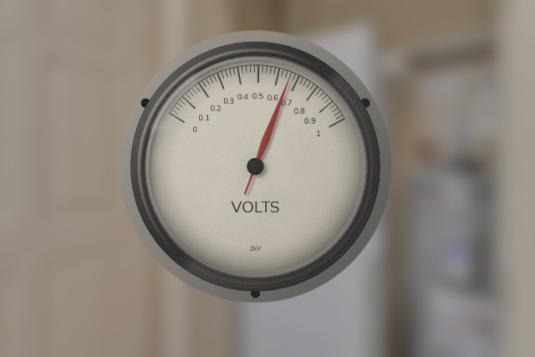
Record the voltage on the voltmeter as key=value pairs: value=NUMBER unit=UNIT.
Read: value=0.66 unit=V
